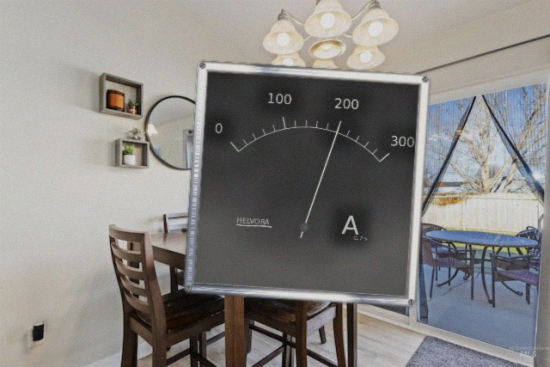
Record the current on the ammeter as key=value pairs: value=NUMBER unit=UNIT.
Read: value=200 unit=A
